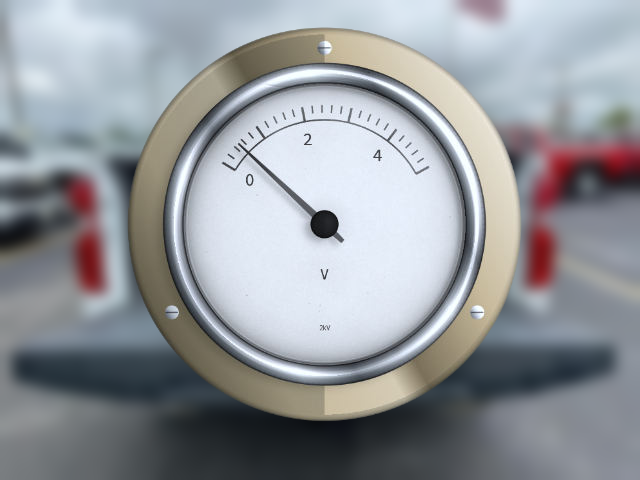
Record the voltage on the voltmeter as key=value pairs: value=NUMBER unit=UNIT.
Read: value=0.5 unit=V
